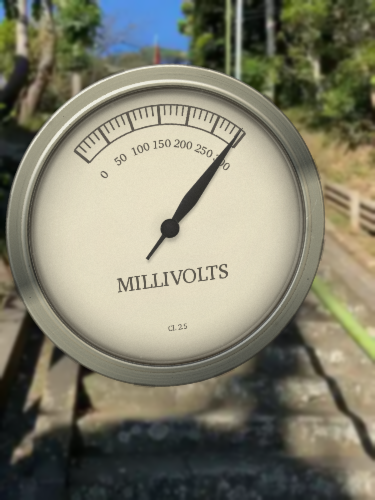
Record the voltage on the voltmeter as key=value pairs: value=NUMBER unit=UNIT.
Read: value=290 unit=mV
